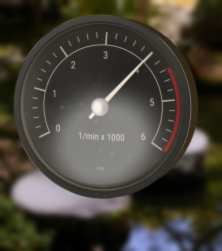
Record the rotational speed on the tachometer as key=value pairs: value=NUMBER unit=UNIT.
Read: value=4000 unit=rpm
